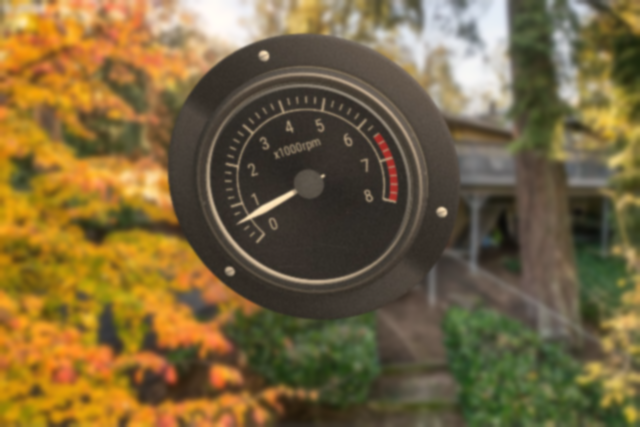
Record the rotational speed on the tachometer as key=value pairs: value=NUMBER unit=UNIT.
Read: value=600 unit=rpm
